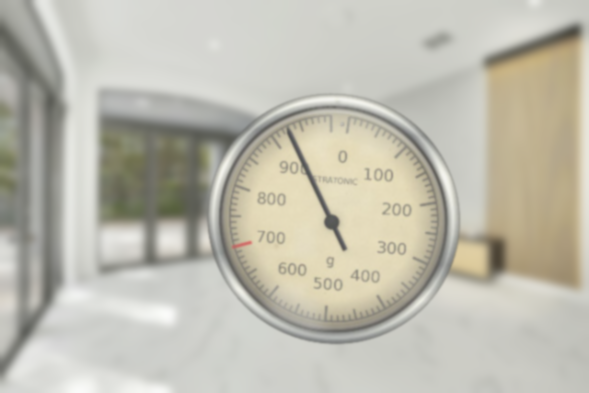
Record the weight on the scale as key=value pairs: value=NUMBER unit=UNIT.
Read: value=930 unit=g
